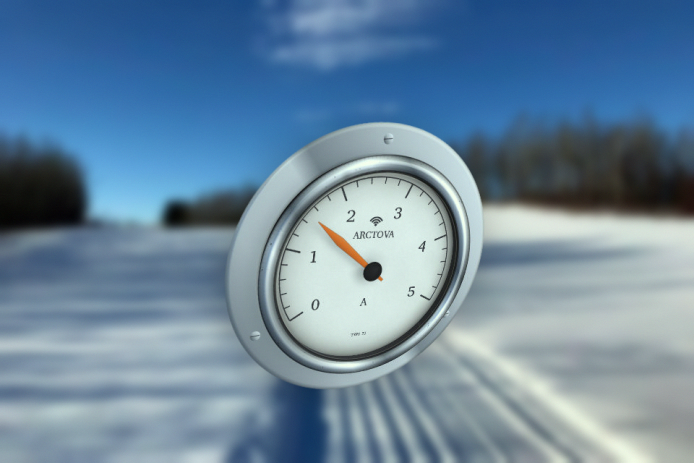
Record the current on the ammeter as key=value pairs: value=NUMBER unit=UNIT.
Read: value=1.5 unit=A
